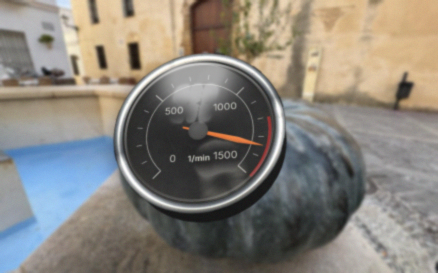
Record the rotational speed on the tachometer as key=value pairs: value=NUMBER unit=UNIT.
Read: value=1350 unit=rpm
